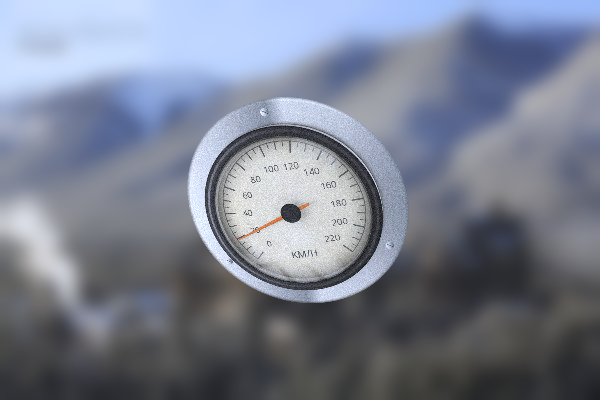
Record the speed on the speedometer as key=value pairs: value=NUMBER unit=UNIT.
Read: value=20 unit=km/h
